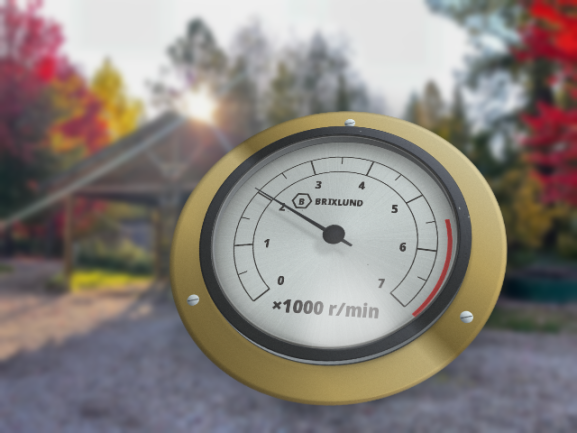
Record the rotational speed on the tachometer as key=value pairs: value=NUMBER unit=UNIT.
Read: value=2000 unit=rpm
